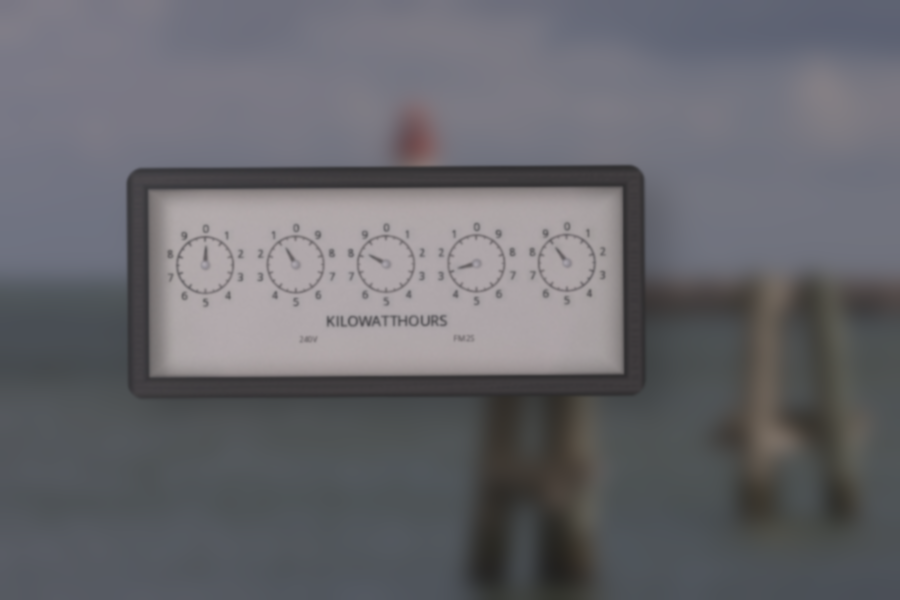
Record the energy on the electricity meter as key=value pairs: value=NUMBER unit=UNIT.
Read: value=829 unit=kWh
